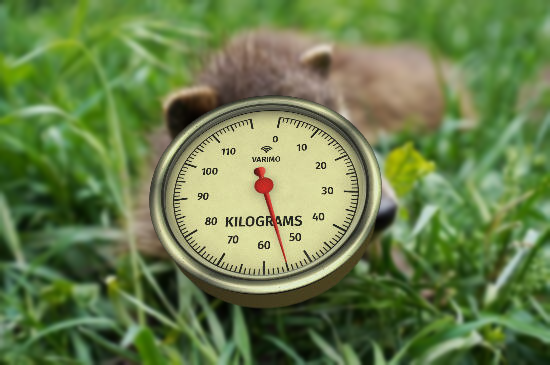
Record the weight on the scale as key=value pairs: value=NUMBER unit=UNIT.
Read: value=55 unit=kg
